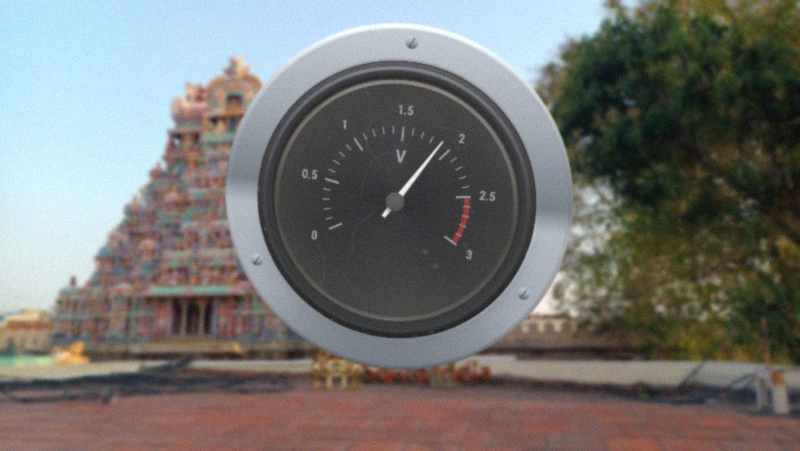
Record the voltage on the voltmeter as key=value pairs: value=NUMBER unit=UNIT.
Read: value=1.9 unit=V
